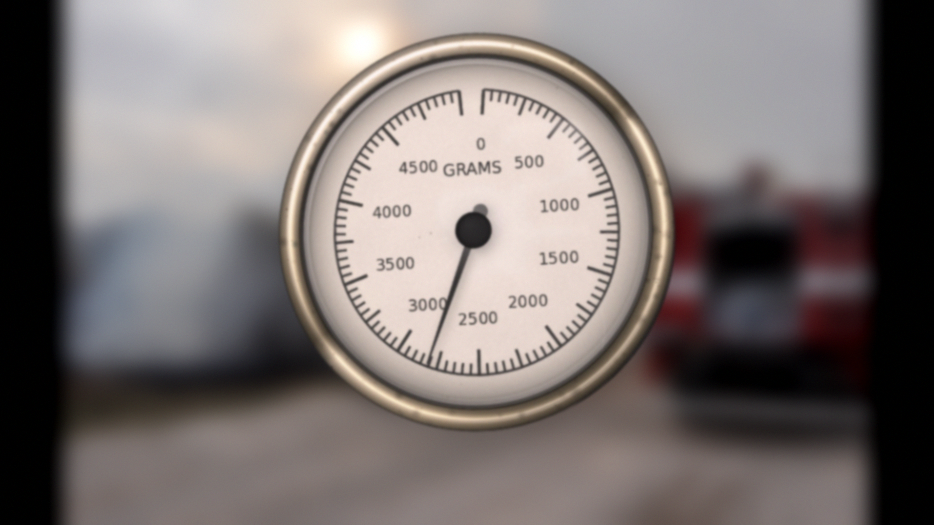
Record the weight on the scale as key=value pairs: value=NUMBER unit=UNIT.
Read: value=2800 unit=g
